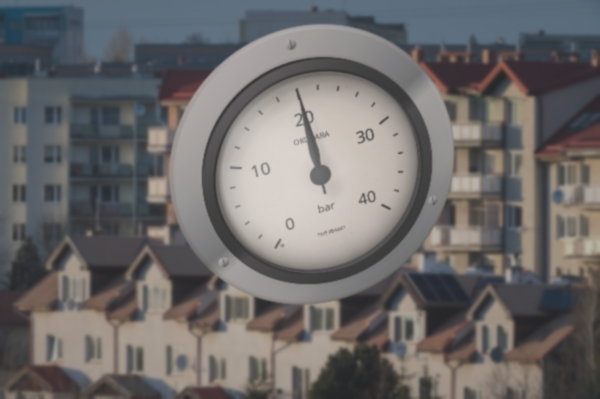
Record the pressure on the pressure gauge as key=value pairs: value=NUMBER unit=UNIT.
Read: value=20 unit=bar
